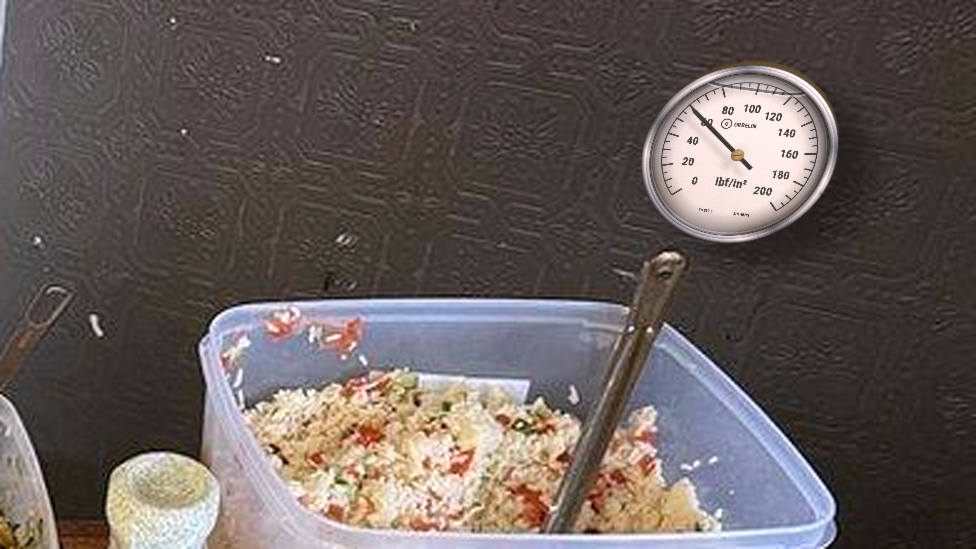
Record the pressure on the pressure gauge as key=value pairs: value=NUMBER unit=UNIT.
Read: value=60 unit=psi
